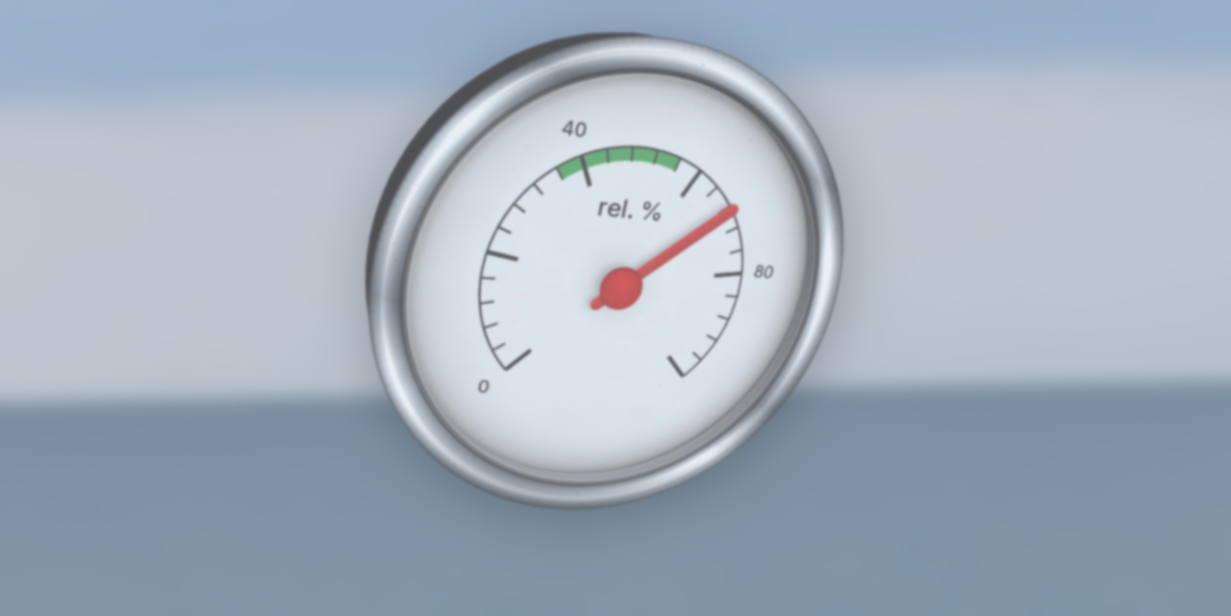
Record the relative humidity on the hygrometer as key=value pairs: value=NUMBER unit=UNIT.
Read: value=68 unit=%
